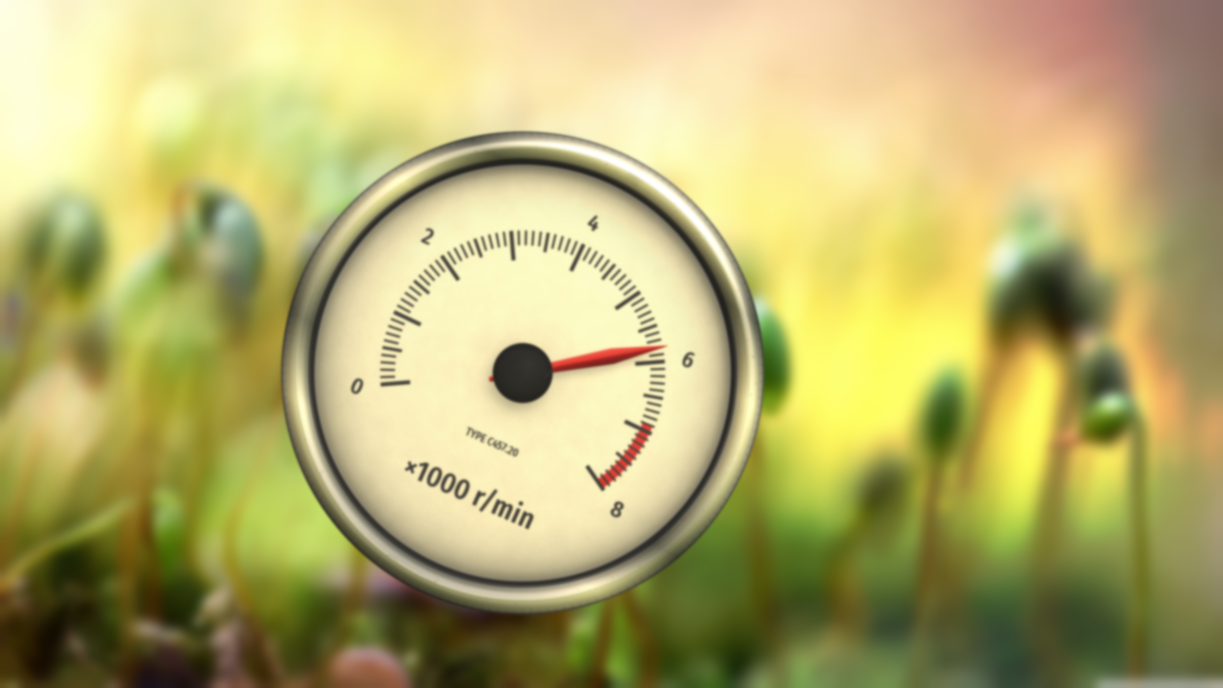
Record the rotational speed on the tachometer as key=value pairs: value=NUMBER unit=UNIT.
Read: value=5800 unit=rpm
